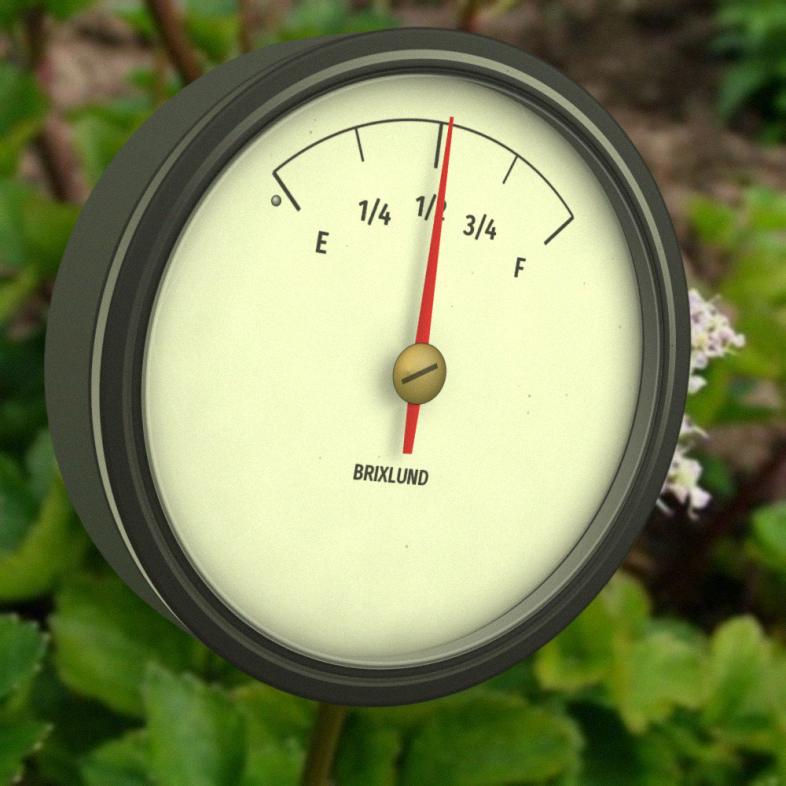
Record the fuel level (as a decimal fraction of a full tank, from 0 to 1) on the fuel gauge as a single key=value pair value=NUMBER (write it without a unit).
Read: value=0.5
